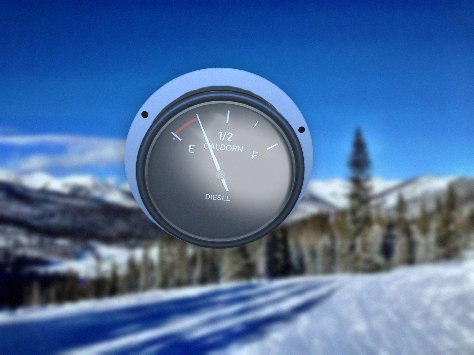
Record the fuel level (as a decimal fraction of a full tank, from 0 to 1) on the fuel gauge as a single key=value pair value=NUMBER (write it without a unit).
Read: value=0.25
